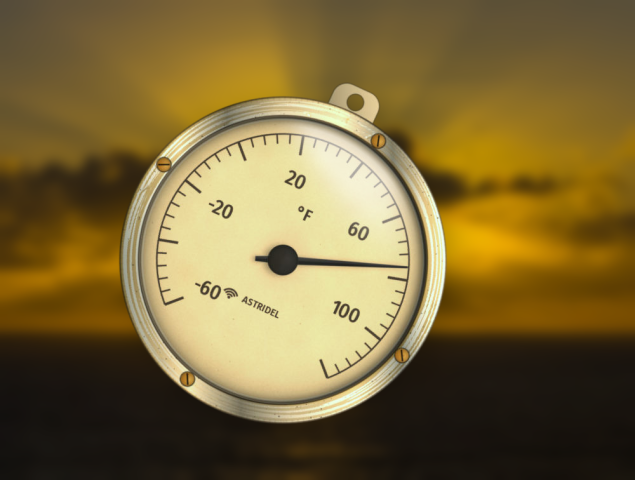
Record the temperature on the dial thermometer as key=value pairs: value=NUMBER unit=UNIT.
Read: value=76 unit=°F
